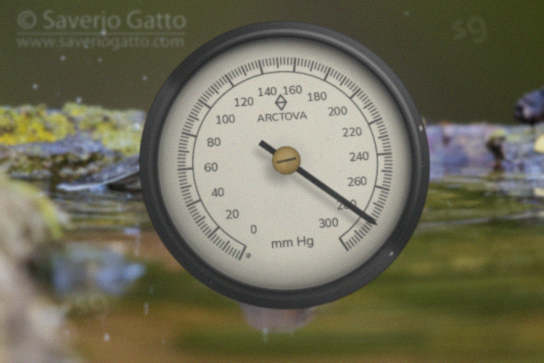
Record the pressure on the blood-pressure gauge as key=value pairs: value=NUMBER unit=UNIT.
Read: value=280 unit=mmHg
